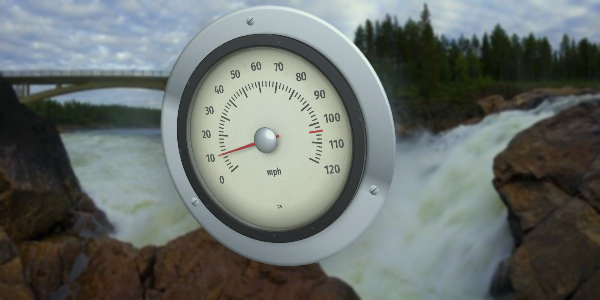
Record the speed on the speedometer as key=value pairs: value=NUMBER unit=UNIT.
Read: value=10 unit=mph
